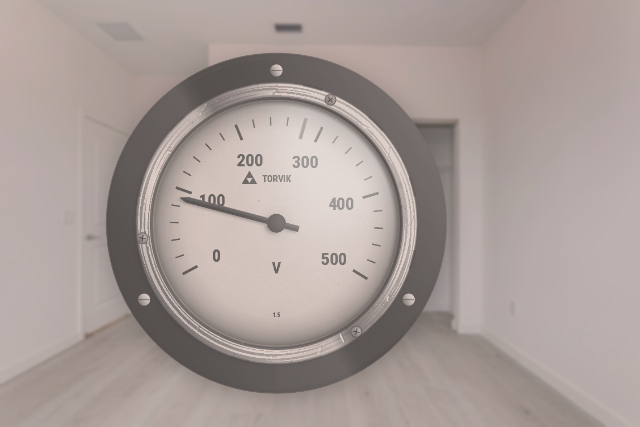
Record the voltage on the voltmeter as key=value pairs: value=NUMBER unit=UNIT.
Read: value=90 unit=V
